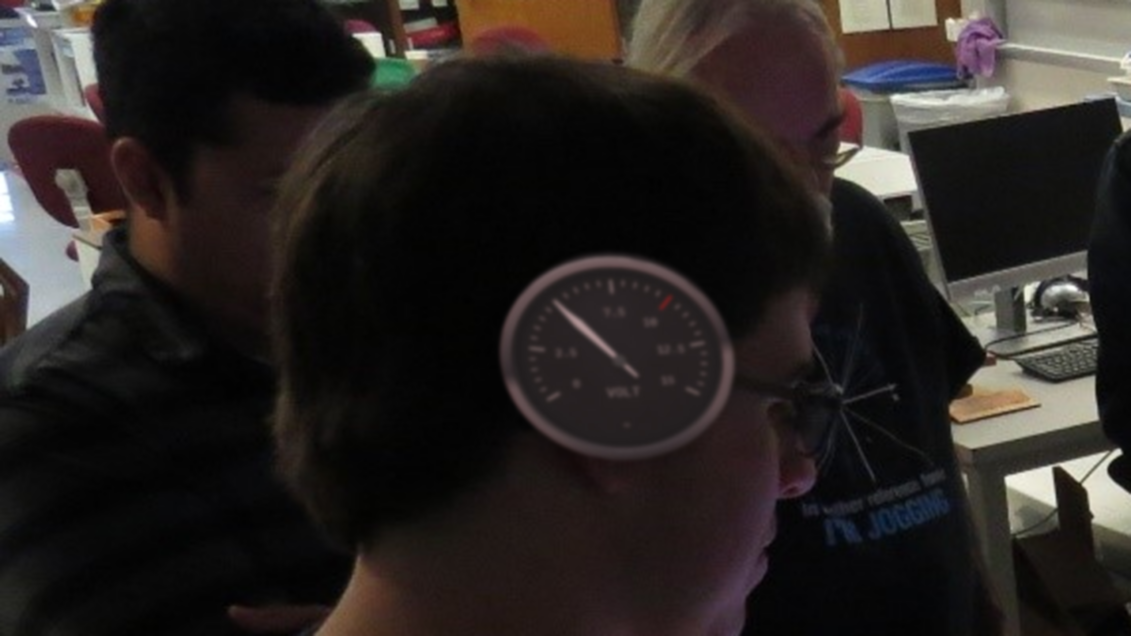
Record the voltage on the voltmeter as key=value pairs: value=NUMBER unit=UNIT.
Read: value=5 unit=V
